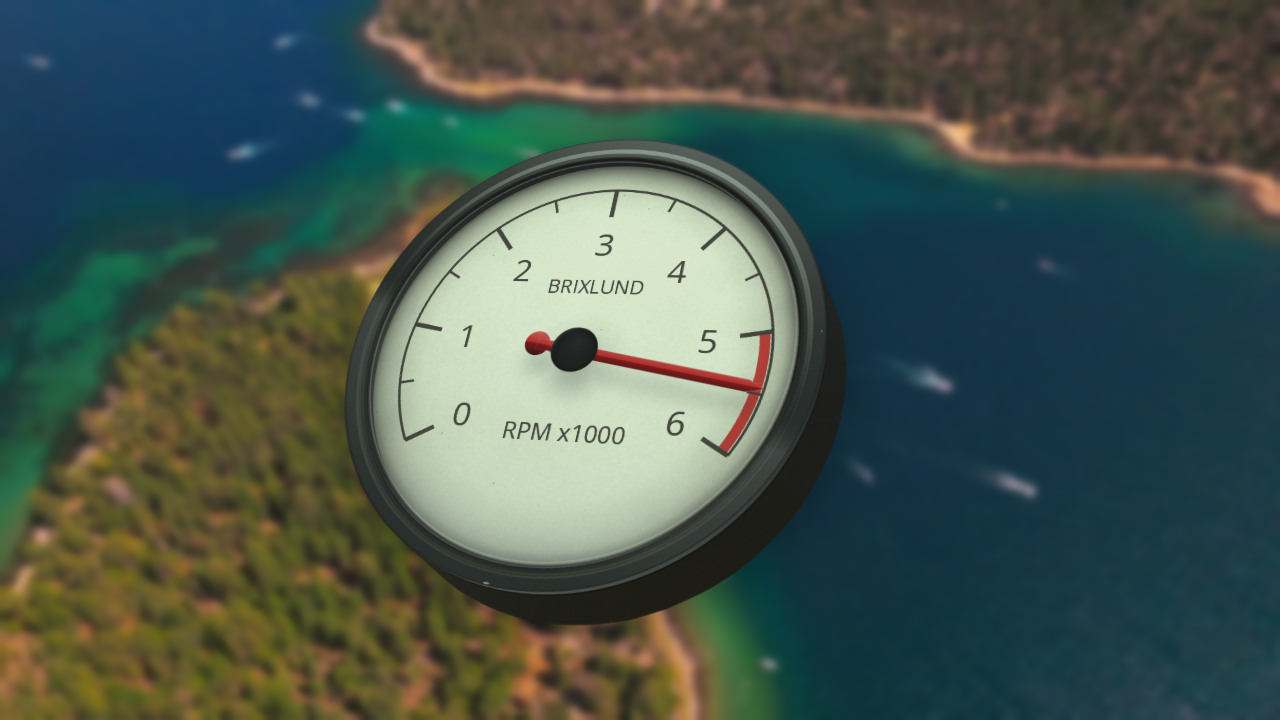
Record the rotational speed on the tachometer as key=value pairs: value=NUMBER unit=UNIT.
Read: value=5500 unit=rpm
